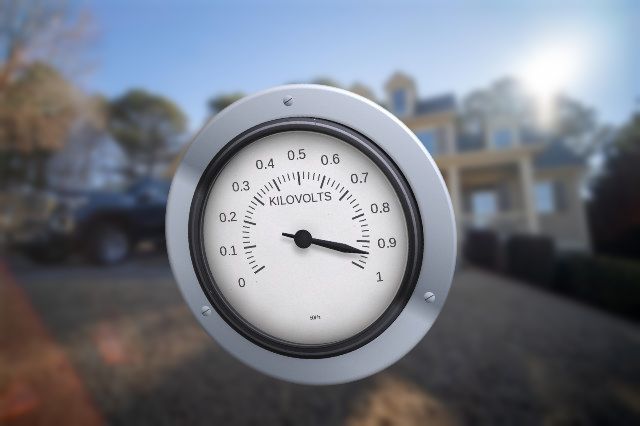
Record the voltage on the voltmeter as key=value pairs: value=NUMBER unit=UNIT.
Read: value=0.94 unit=kV
